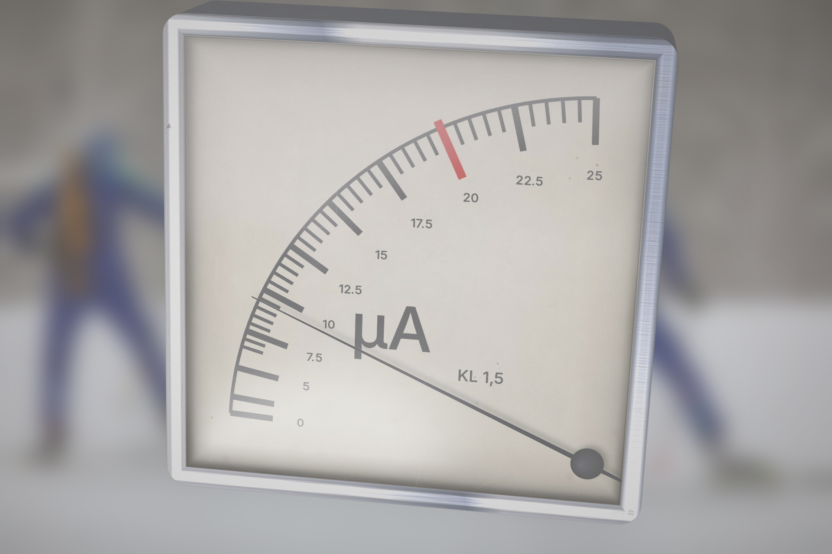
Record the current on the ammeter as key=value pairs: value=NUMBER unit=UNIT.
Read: value=9.5 unit=µA
